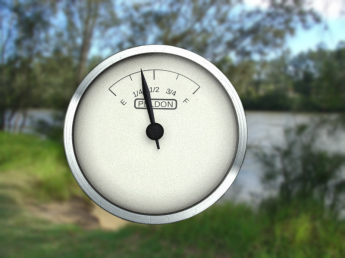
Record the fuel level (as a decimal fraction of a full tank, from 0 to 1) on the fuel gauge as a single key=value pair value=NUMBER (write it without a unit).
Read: value=0.375
